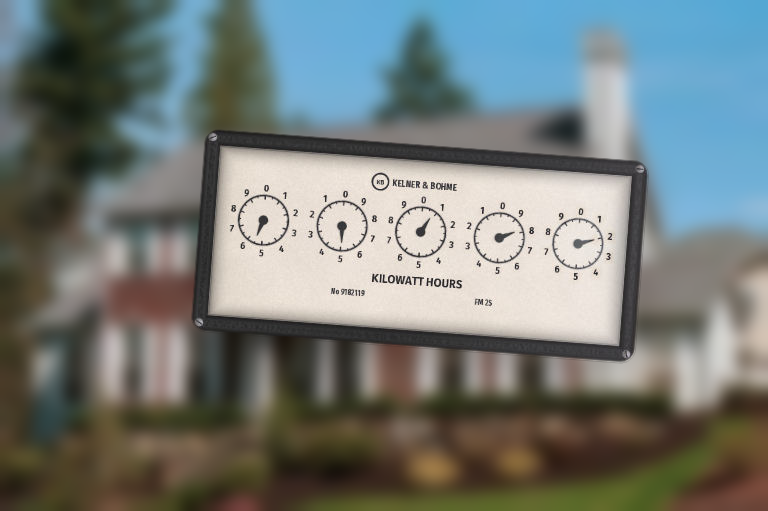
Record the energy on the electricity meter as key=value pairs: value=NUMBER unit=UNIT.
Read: value=55082 unit=kWh
